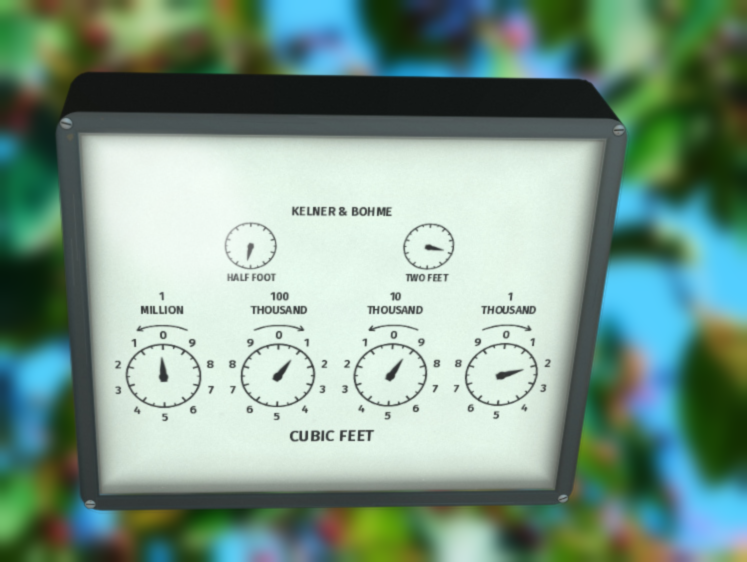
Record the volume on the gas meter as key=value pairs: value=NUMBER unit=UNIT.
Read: value=9200 unit=ft³
